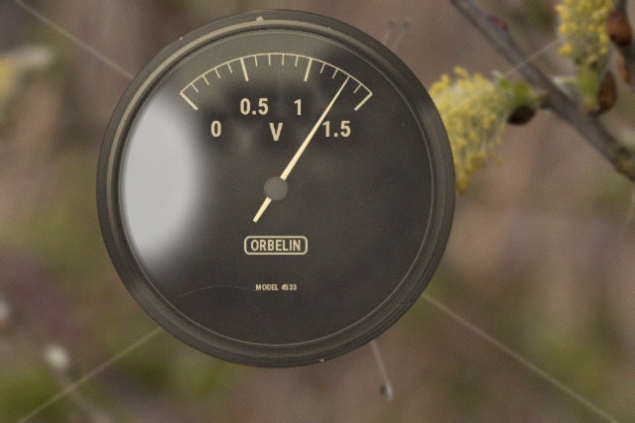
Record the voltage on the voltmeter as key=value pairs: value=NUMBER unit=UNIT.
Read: value=1.3 unit=V
